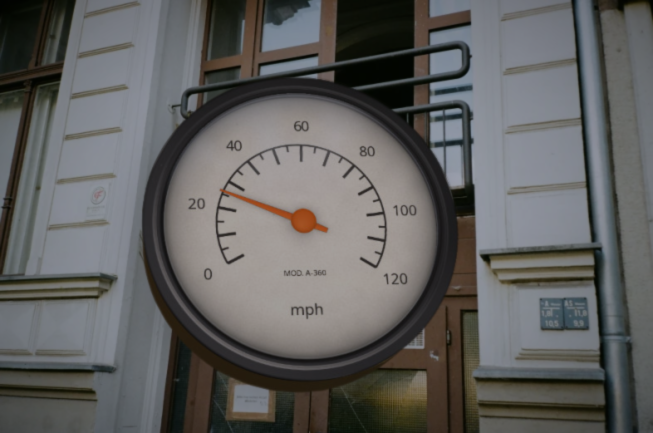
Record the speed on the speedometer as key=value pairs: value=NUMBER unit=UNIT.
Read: value=25 unit=mph
